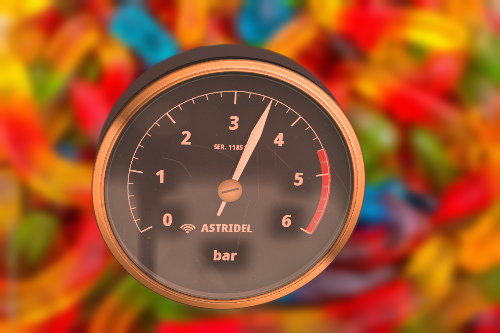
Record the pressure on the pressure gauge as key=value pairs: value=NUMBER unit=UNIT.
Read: value=3.5 unit=bar
